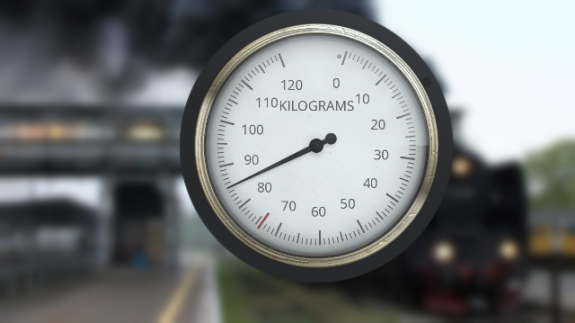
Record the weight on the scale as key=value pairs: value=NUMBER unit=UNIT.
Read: value=85 unit=kg
